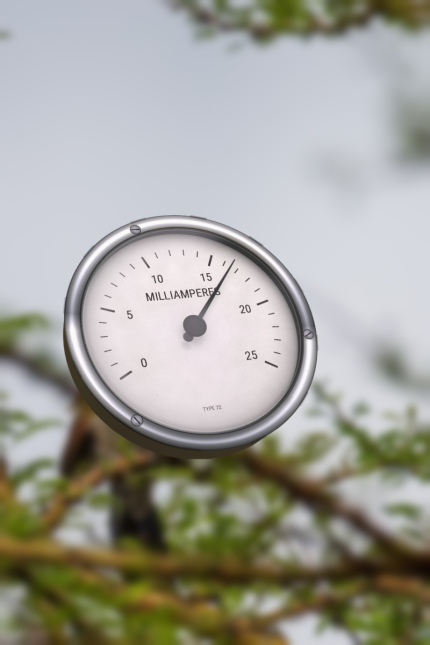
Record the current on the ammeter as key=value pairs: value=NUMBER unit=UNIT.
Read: value=16.5 unit=mA
